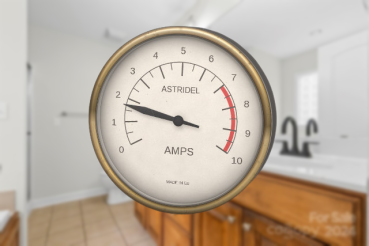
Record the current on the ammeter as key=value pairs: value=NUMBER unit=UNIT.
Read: value=1.75 unit=A
